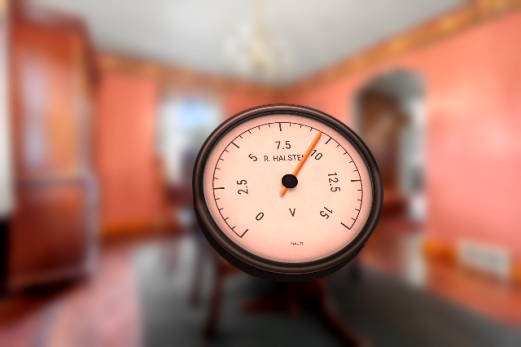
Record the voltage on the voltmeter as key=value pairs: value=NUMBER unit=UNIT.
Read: value=9.5 unit=V
